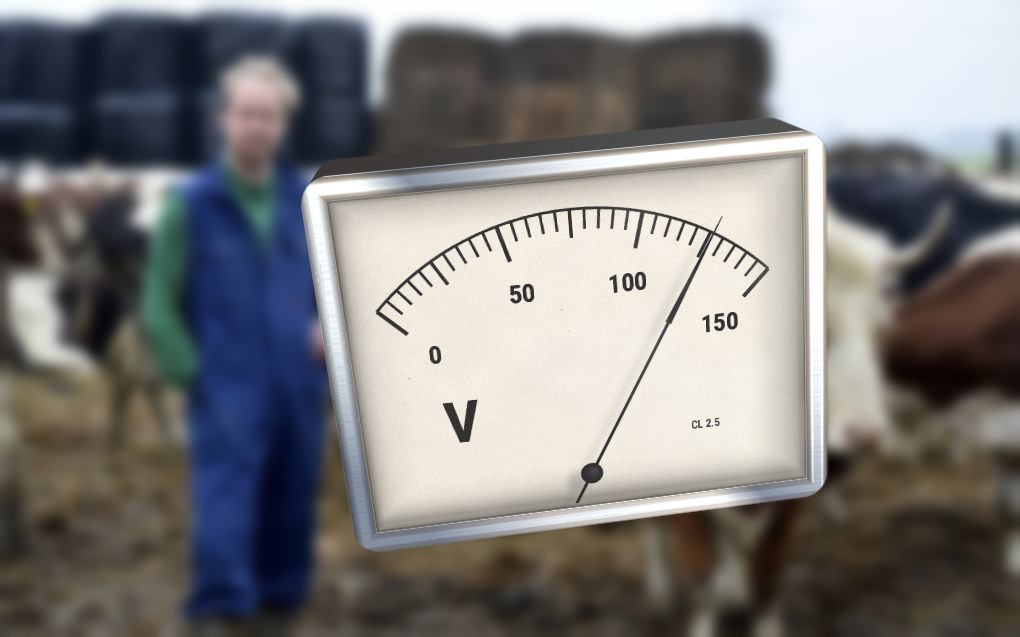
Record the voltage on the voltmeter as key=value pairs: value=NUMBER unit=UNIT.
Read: value=125 unit=V
